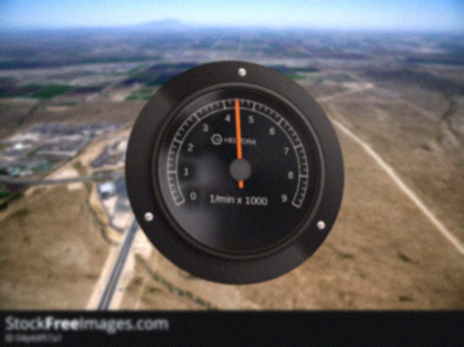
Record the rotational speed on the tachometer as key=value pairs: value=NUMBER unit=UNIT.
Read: value=4400 unit=rpm
